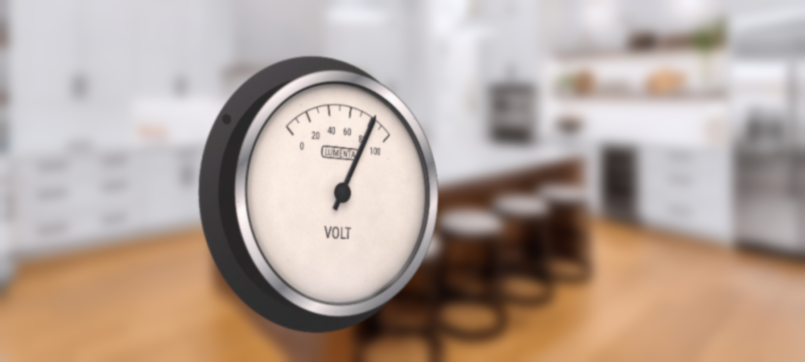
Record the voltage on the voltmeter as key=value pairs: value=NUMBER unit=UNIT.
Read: value=80 unit=V
